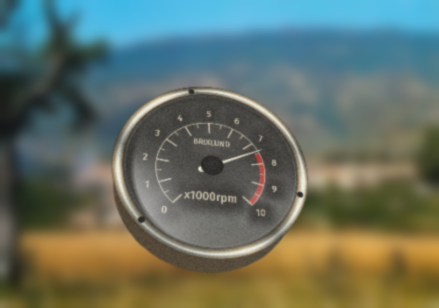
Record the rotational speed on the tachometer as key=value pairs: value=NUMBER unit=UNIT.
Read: value=7500 unit=rpm
